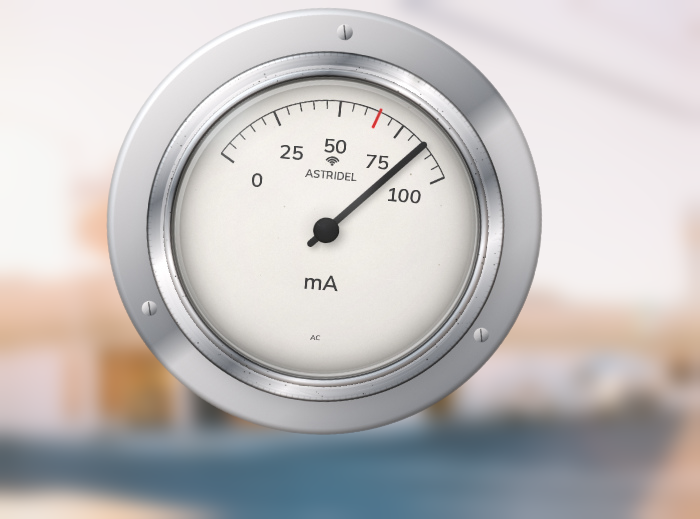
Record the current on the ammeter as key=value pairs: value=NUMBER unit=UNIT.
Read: value=85 unit=mA
